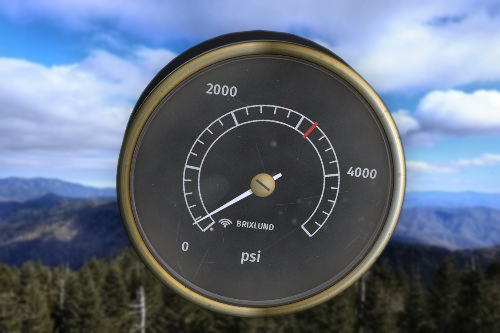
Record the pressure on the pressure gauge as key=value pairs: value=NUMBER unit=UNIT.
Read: value=200 unit=psi
